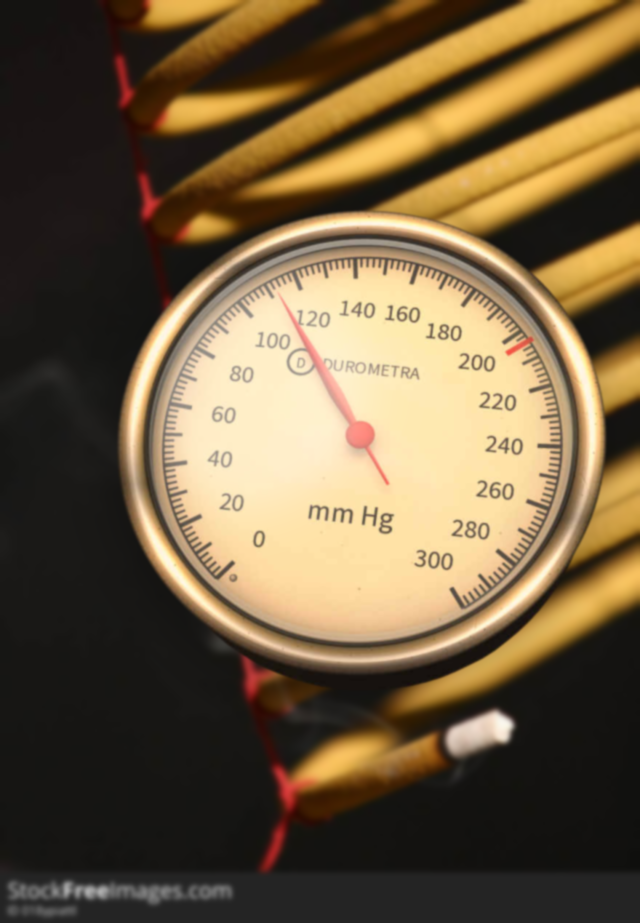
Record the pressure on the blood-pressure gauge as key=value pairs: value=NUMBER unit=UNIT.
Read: value=112 unit=mmHg
